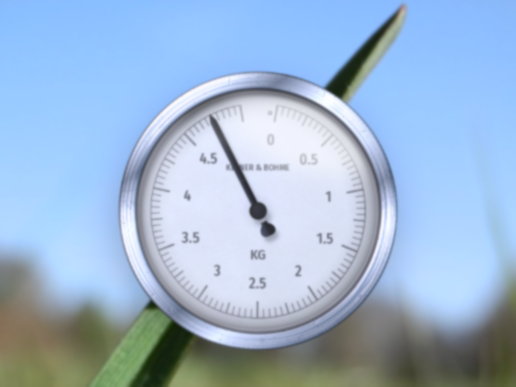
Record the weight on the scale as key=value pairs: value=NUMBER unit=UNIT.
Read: value=4.75 unit=kg
